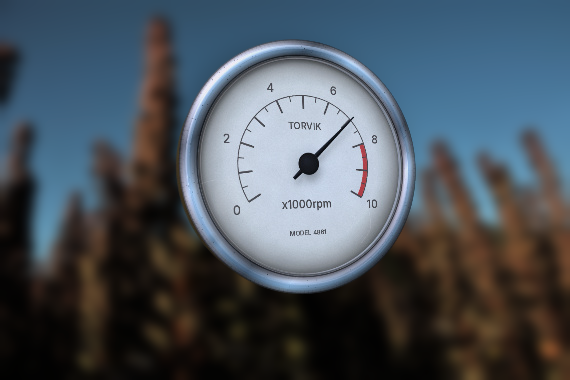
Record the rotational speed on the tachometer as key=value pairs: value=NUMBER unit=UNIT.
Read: value=7000 unit=rpm
